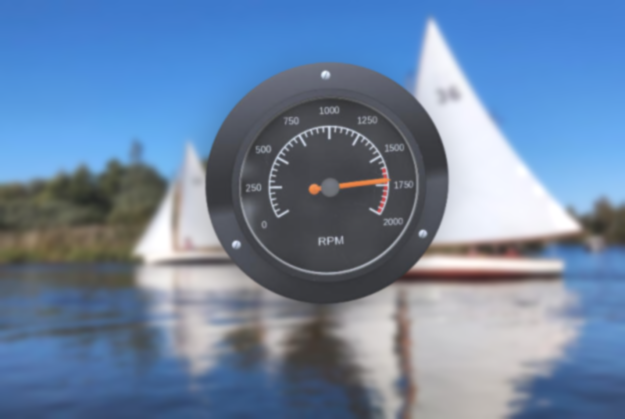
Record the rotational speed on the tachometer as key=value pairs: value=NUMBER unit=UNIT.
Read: value=1700 unit=rpm
